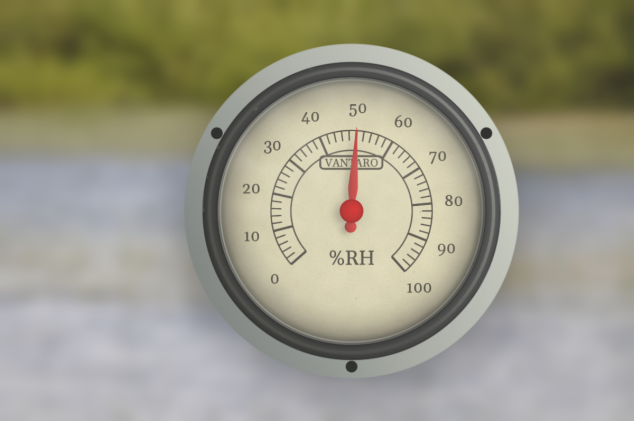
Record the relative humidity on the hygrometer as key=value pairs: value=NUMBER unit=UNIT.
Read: value=50 unit=%
